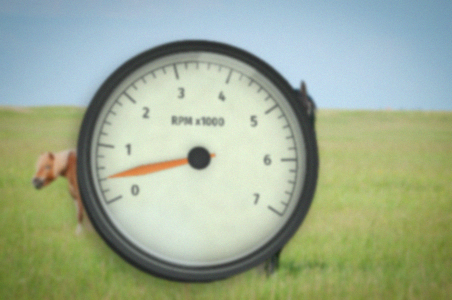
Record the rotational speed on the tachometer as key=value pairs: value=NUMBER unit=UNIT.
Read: value=400 unit=rpm
